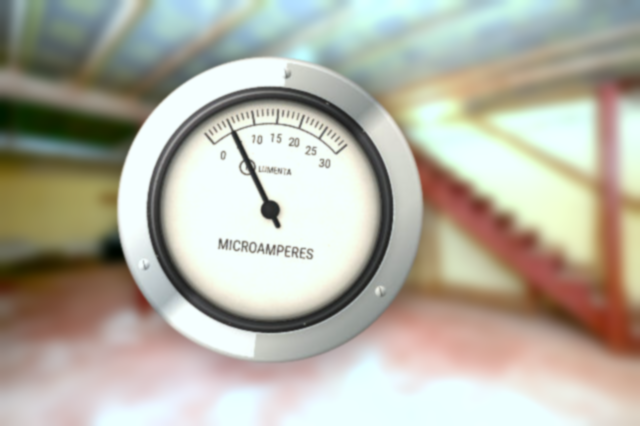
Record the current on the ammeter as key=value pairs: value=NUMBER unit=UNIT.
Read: value=5 unit=µA
